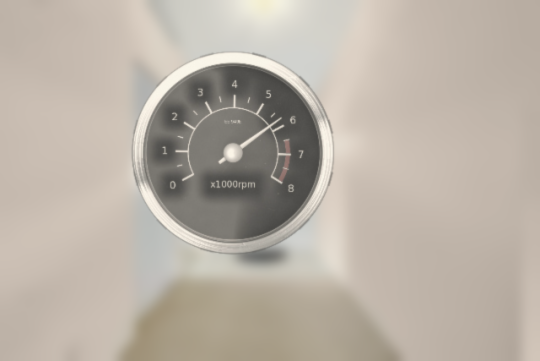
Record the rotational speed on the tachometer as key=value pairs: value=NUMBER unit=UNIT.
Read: value=5750 unit=rpm
